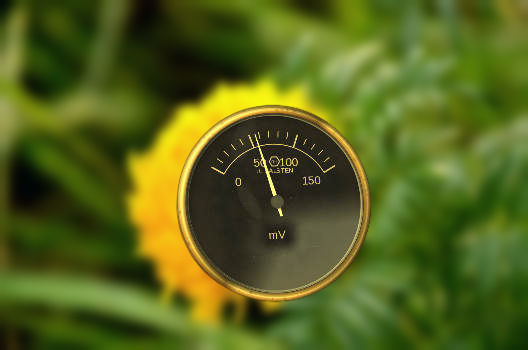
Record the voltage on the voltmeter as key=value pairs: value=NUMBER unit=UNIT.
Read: value=55 unit=mV
